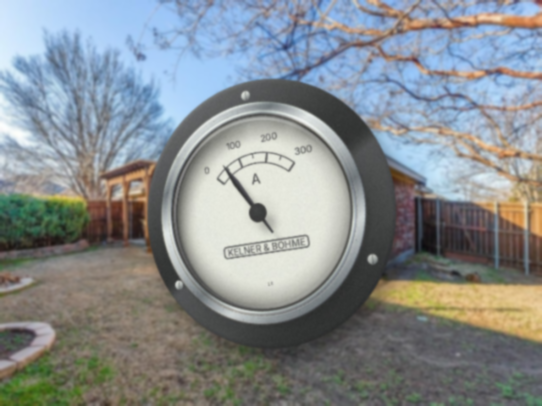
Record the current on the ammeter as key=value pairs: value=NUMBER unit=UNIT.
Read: value=50 unit=A
